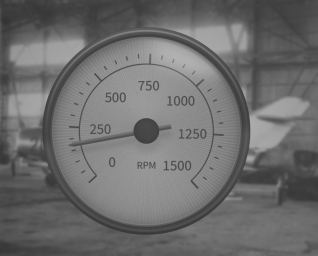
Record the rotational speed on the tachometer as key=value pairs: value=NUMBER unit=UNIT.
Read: value=175 unit=rpm
